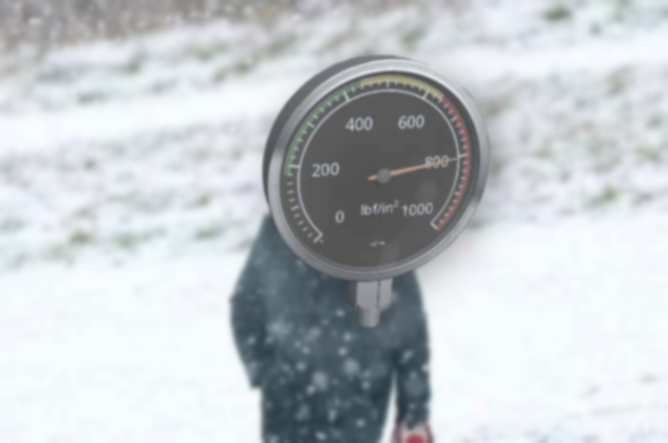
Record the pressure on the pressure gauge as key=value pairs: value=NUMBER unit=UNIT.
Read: value=800 unit=psi
